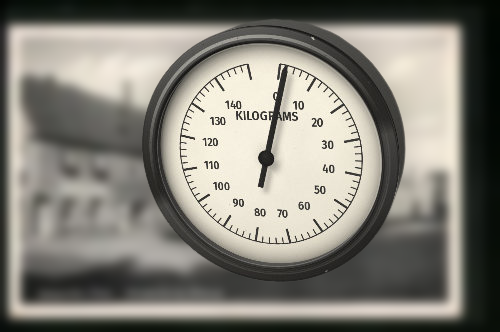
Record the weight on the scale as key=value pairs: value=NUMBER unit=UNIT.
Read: value=2 unit=kg
